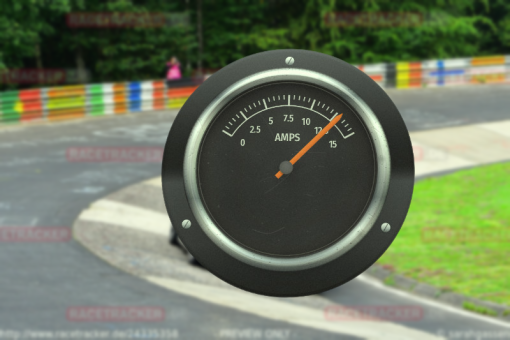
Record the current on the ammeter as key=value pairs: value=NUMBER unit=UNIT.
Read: value=13 unit=A
